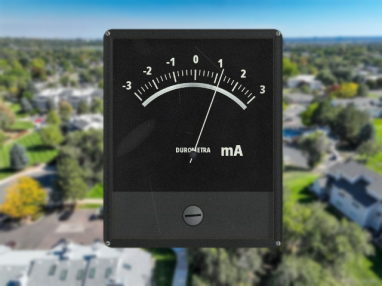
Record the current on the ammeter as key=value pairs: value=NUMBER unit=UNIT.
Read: value=1.2 unit=mA
